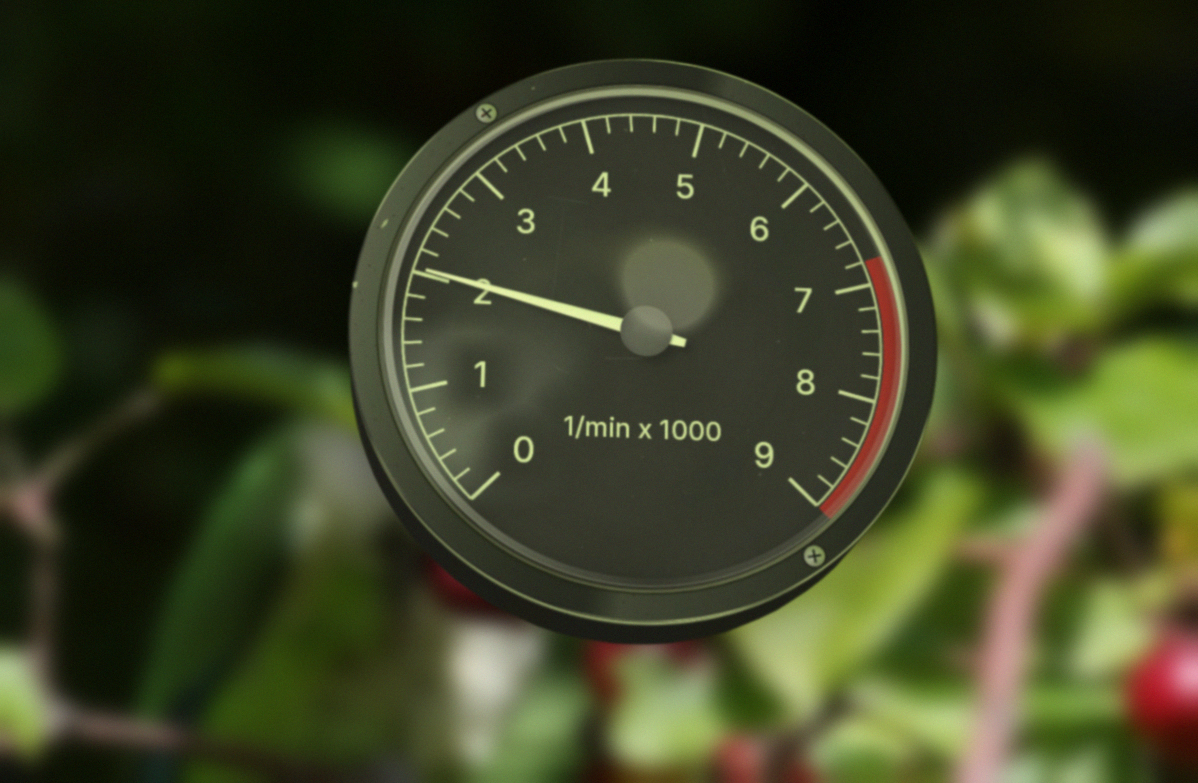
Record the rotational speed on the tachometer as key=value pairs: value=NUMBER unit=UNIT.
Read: value=2000 unit=rpm
